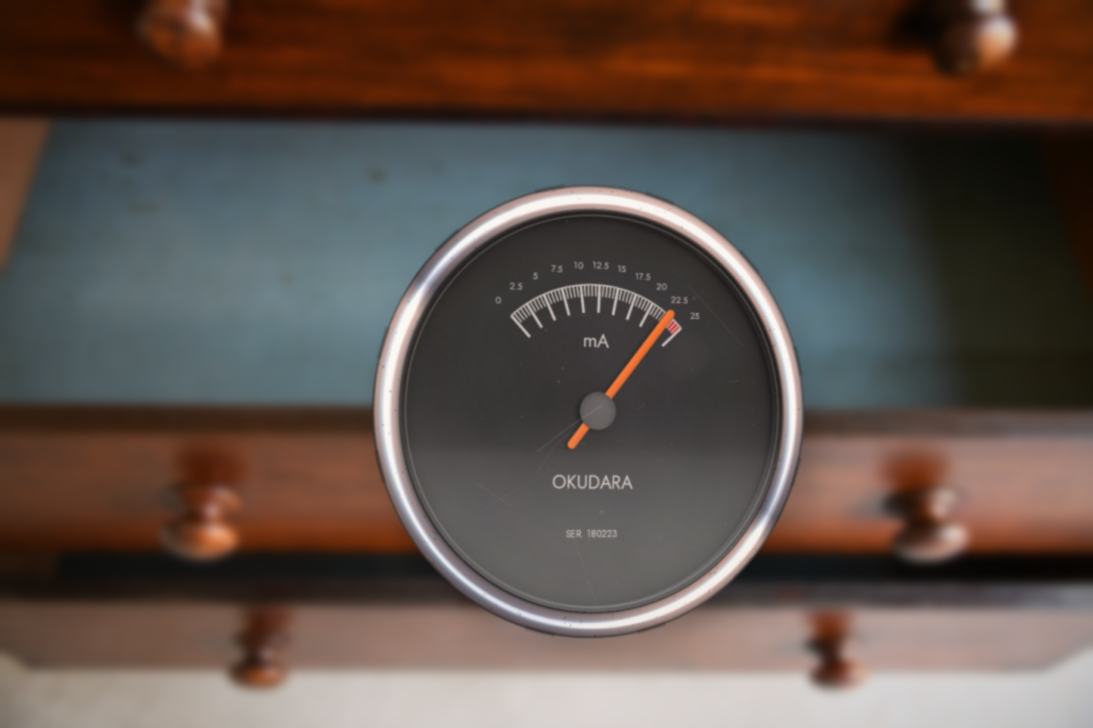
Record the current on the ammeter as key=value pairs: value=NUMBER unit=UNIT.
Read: value=22.5 unit=mA
